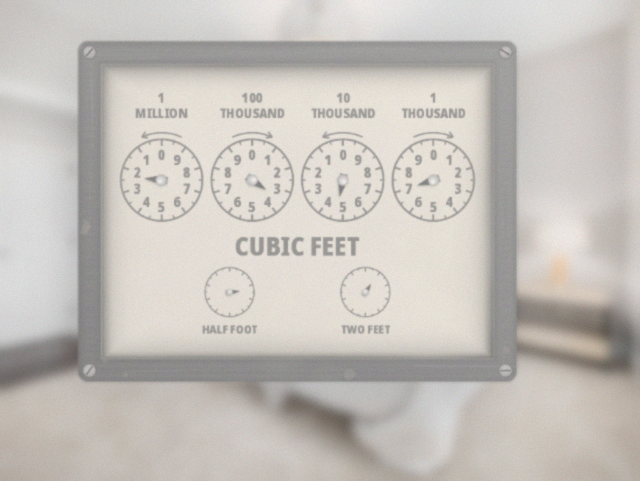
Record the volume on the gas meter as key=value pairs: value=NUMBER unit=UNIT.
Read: value=234700 unit=ft³
